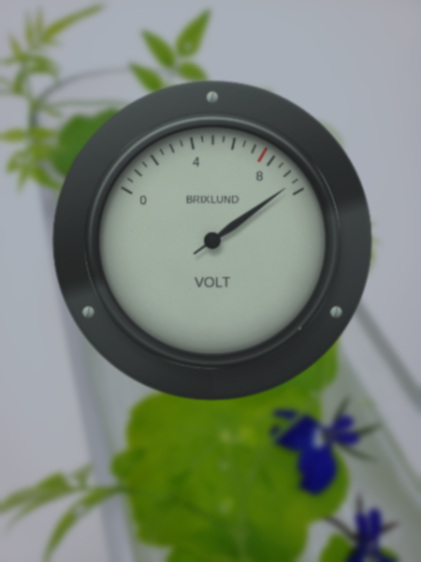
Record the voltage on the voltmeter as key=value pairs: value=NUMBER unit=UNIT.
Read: value=9.5 unit=V
